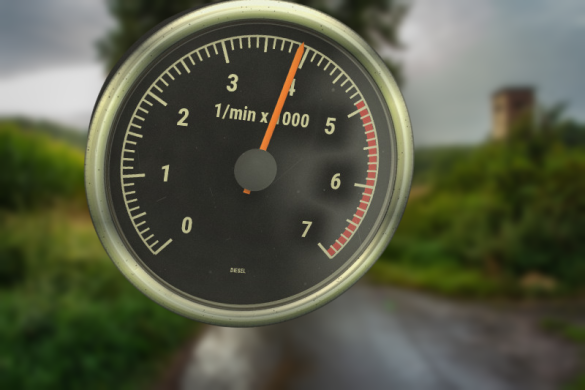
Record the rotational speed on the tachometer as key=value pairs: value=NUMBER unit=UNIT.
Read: value=3900 unit=rpm
